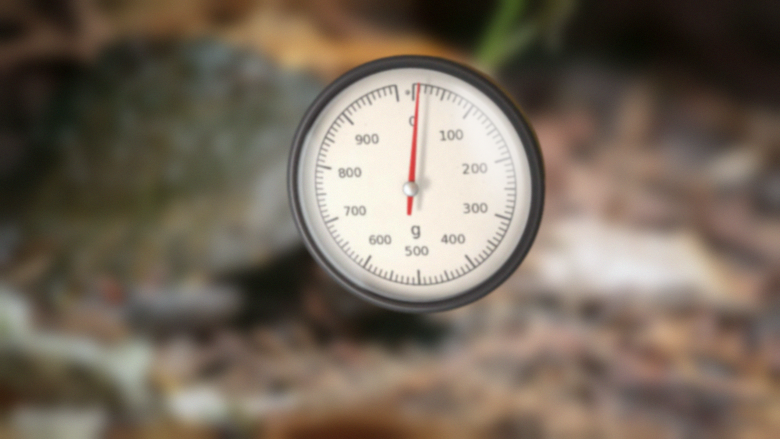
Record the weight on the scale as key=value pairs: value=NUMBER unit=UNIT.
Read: value=10 unit=g
